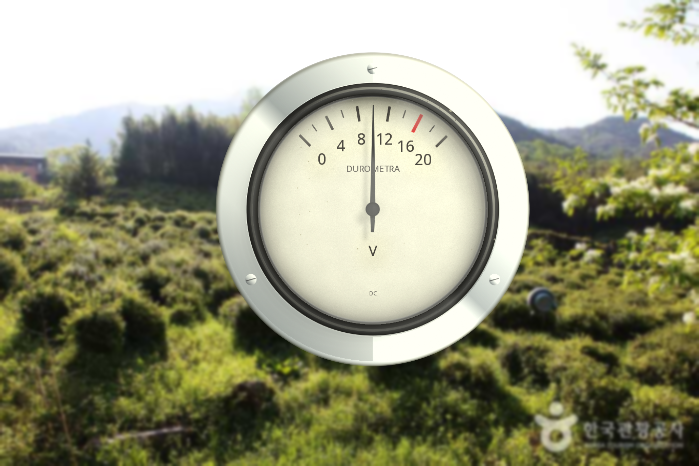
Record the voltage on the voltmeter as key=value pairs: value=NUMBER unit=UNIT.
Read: value=10 unit=V
